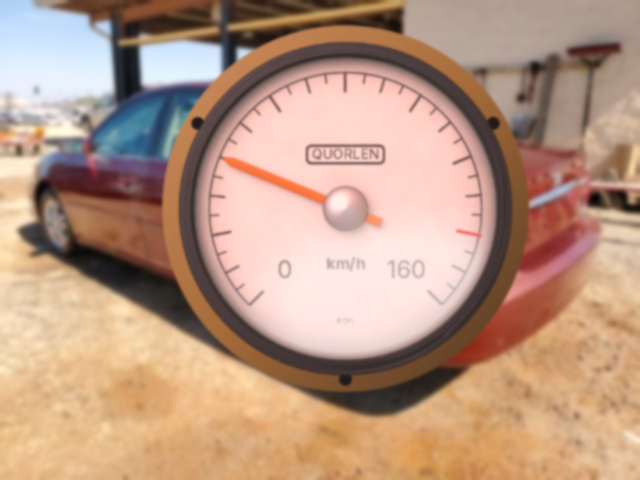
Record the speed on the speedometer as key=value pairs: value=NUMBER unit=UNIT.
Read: value=40 unit=km/h
